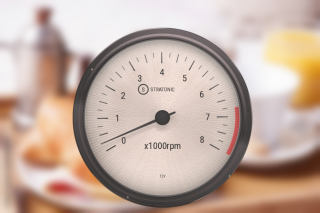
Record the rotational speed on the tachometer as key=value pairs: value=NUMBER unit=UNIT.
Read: value=250 unit=rpm
